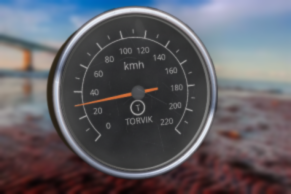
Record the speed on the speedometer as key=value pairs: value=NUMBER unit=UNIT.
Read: value=30 unit=km/h
